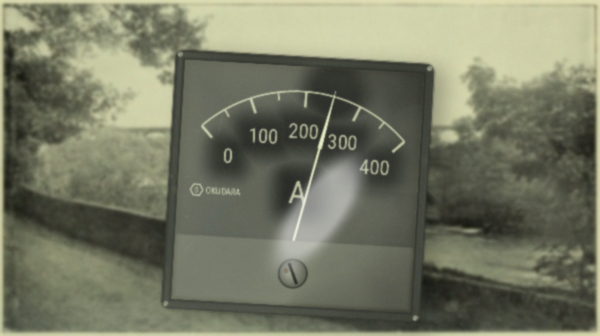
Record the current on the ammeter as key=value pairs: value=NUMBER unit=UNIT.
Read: value=250 unit=A
